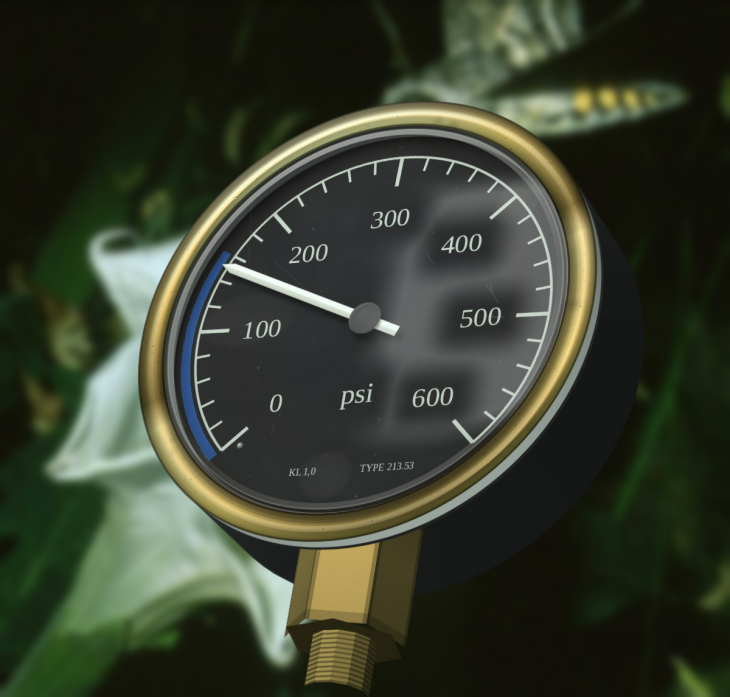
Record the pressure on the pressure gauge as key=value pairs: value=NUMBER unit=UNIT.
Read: value=150 unit=psi
